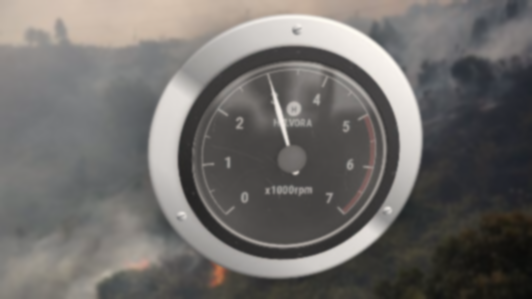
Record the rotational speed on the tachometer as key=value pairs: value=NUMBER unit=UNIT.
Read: value=3000 unit=rpm
